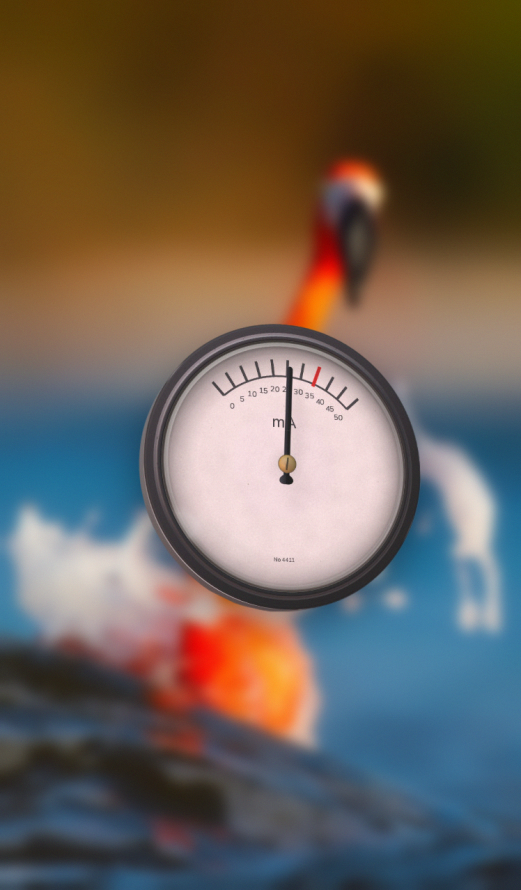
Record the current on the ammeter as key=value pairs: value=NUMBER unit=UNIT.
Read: value=25 unit=mA
